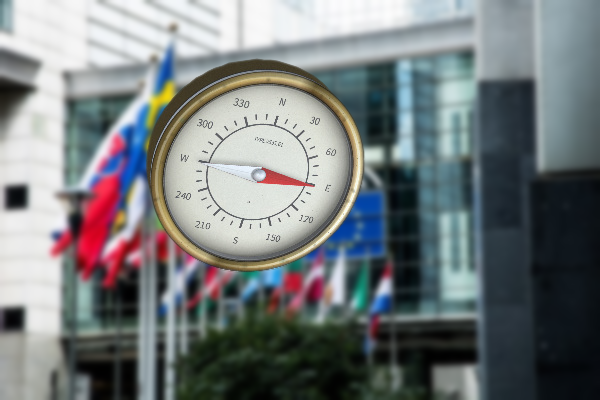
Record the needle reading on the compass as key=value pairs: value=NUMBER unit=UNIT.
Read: value=90 unit=°
